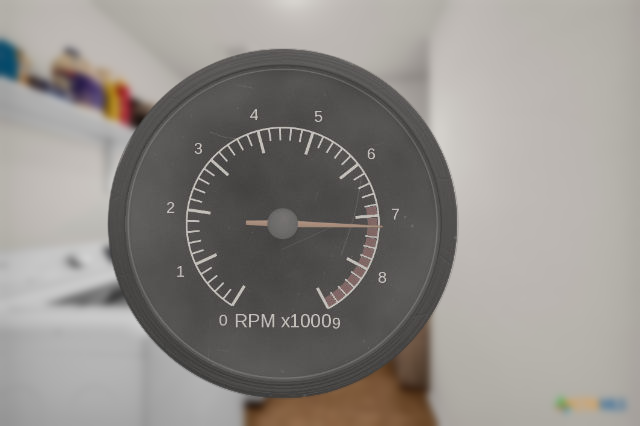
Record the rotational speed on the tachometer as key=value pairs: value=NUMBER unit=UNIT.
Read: value=7200 unit=rpm
